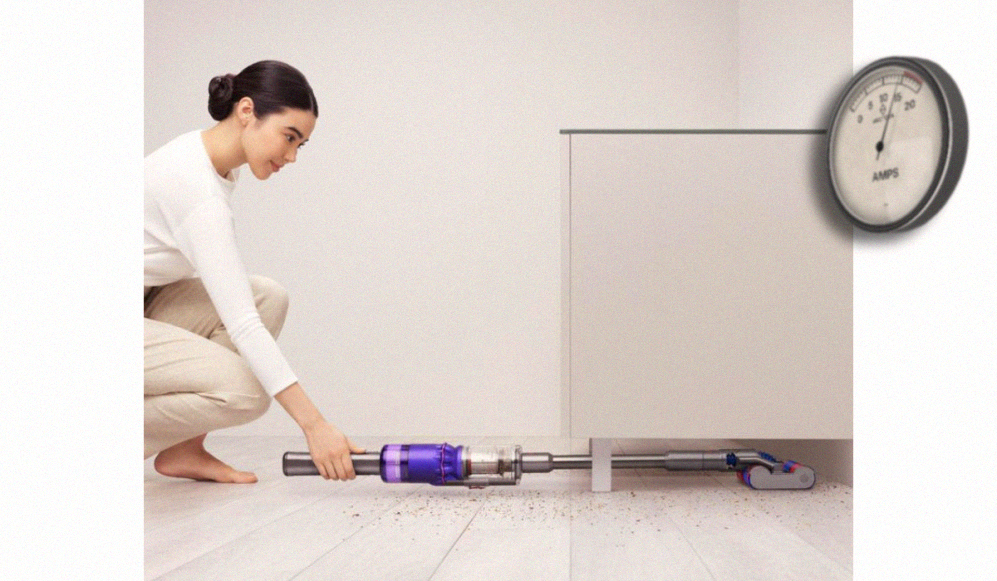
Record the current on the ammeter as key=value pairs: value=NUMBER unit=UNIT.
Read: value=15 unit=A
